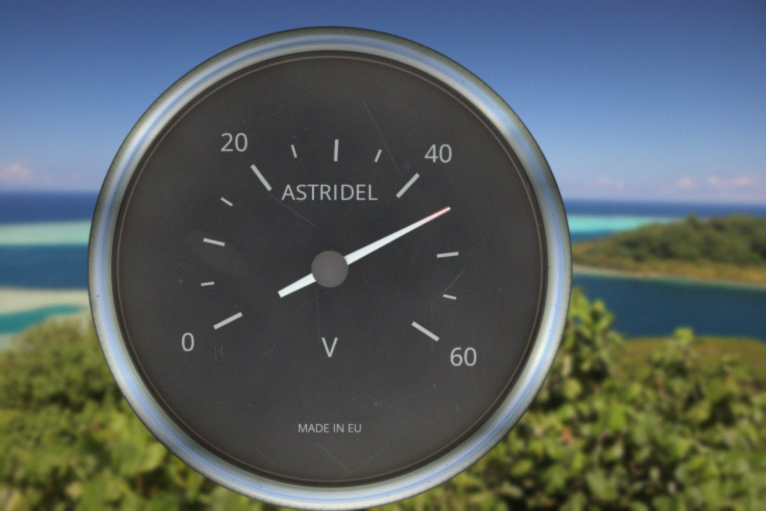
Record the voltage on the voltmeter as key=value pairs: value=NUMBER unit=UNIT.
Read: value=45 unit=V
